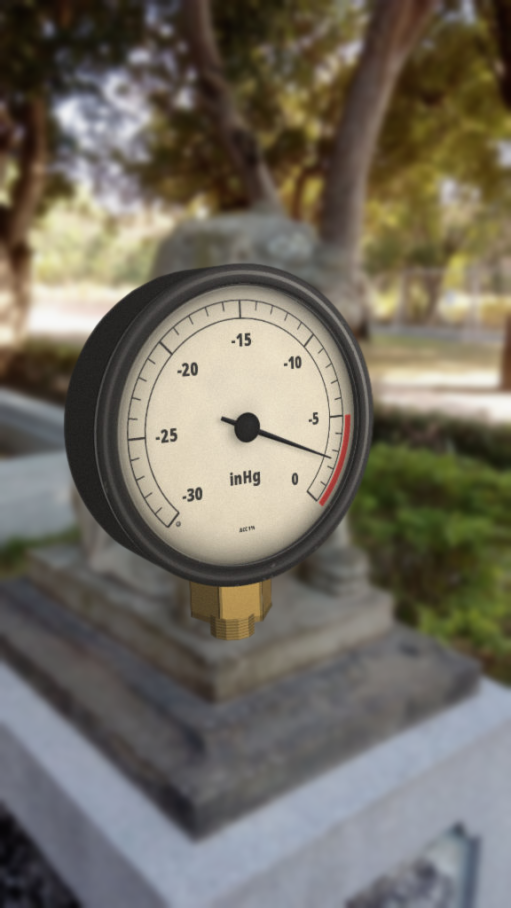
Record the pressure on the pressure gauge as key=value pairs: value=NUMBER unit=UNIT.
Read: value=-2.5 unit=inHg
